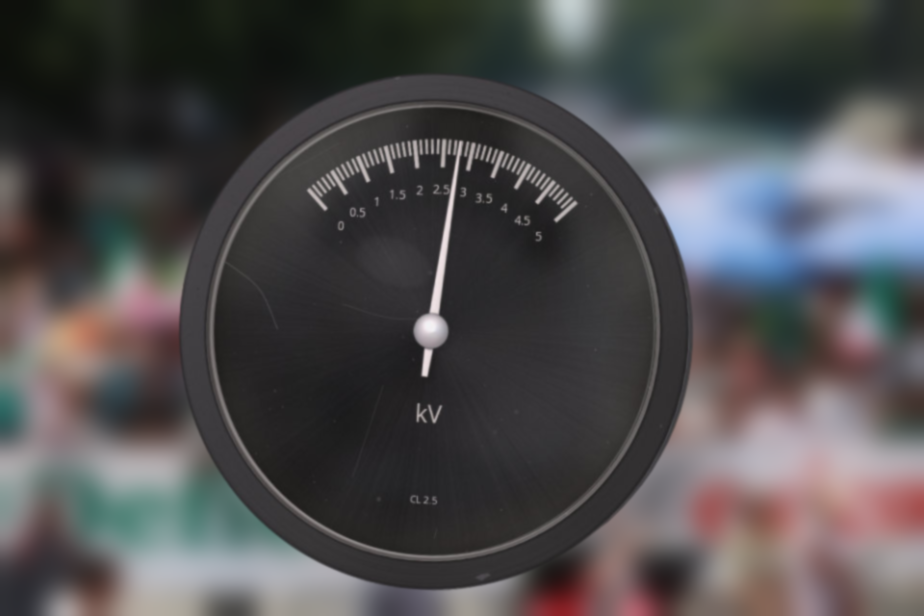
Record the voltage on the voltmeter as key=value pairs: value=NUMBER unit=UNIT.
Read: value=2.8 unit=kV
